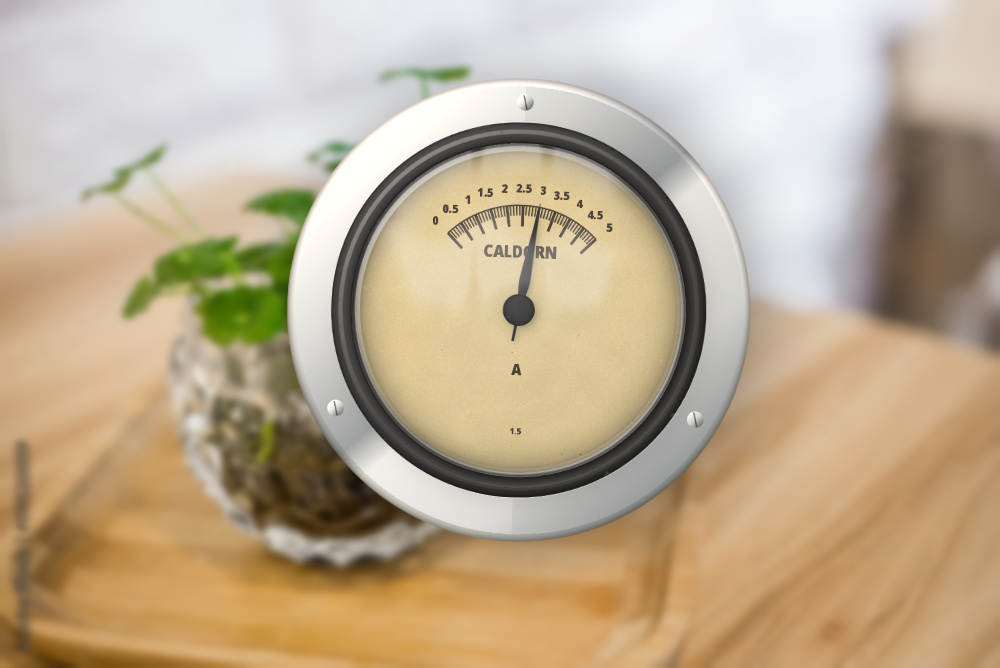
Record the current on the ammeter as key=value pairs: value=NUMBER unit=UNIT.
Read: value=3 unit=A
